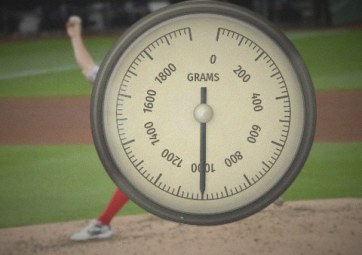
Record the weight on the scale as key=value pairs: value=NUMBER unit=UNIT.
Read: value=1000 unit=g
